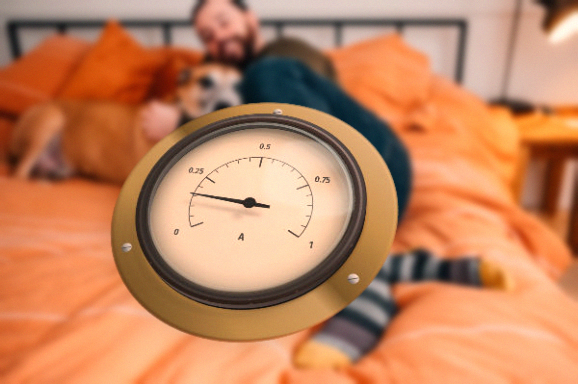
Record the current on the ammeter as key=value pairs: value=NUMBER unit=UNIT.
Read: value=0.15 unit=A
